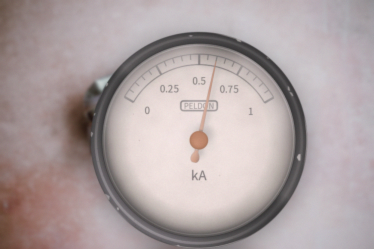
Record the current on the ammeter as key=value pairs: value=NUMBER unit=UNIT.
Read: value=0.6 unit=kA
